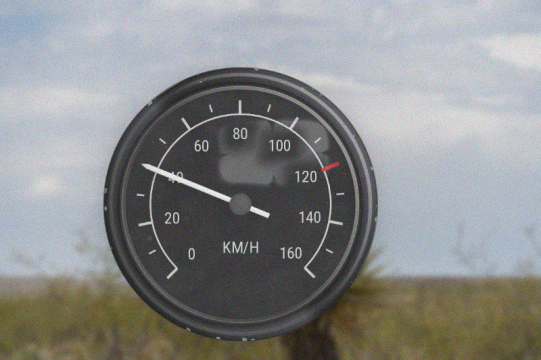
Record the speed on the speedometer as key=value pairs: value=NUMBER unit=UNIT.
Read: value=40 unit=km/h
